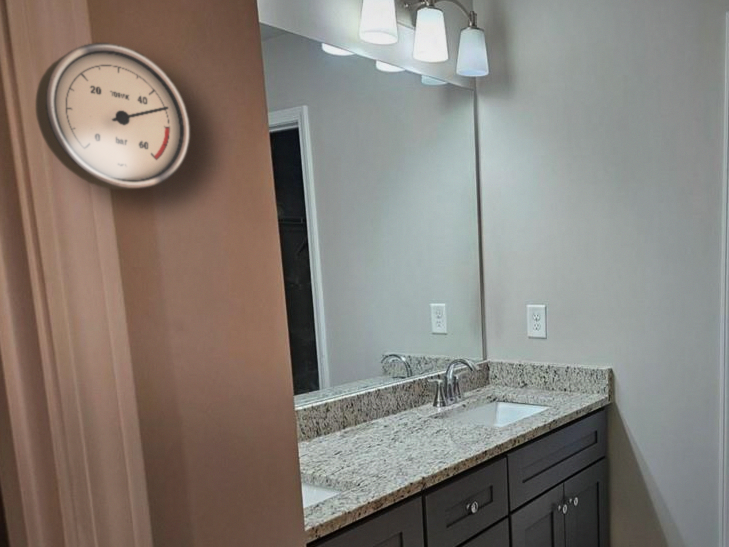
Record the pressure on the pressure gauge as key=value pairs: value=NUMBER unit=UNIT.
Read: value=45 unit=bar
